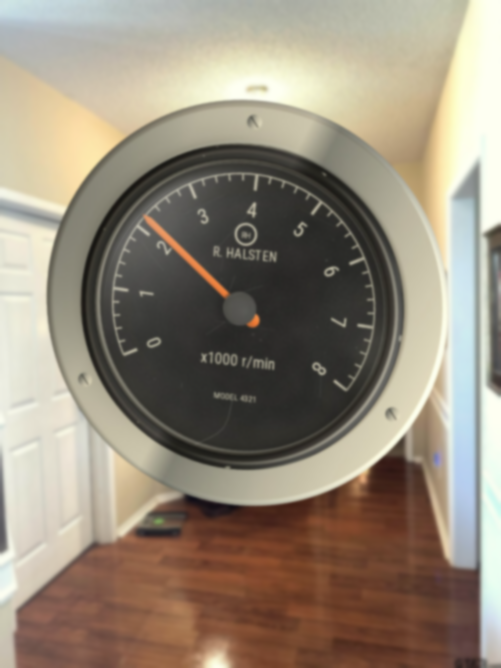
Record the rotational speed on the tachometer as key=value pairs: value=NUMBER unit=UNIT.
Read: value=2200 unit=rpm
